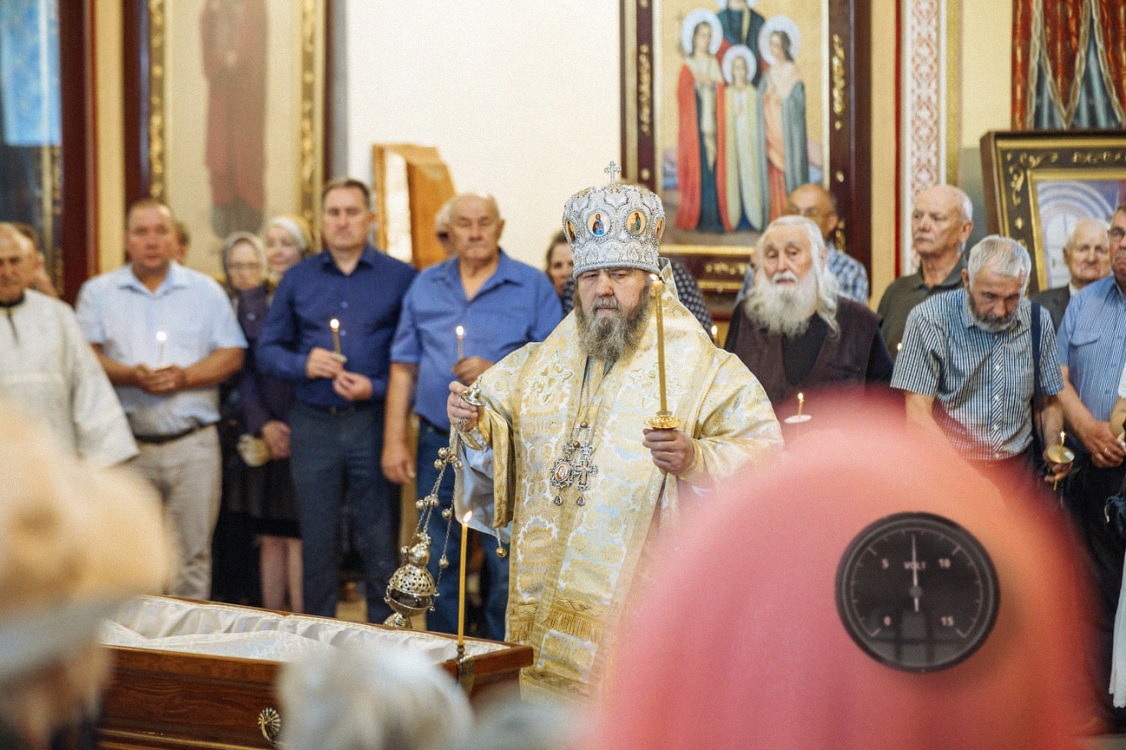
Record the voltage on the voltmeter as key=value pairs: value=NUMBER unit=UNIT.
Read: value=7.5 unit=V
